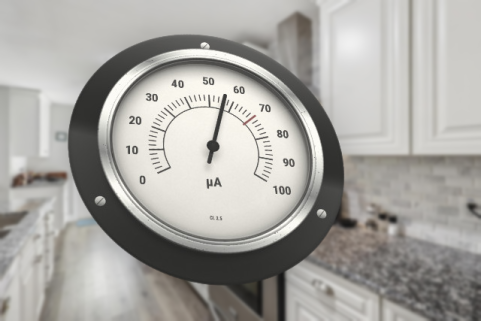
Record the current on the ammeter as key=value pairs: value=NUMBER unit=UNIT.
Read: value=56 unit=µA
